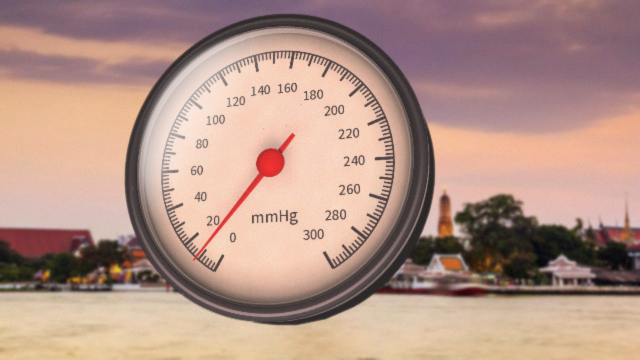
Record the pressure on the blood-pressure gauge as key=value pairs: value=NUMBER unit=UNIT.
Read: value=10 unit=mmHg
